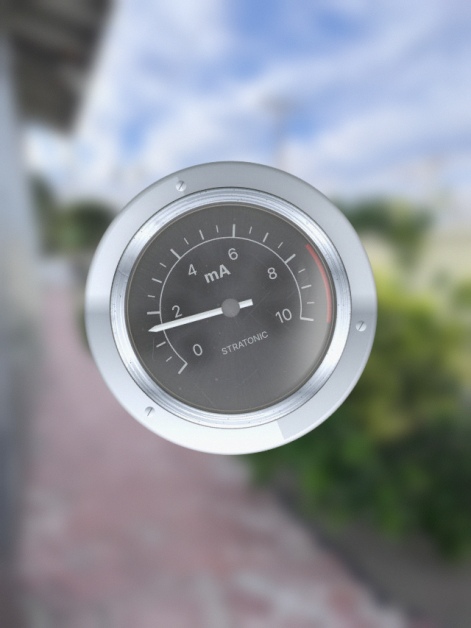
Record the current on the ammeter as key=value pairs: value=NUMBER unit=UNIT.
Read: value=1.5 unit=mA
